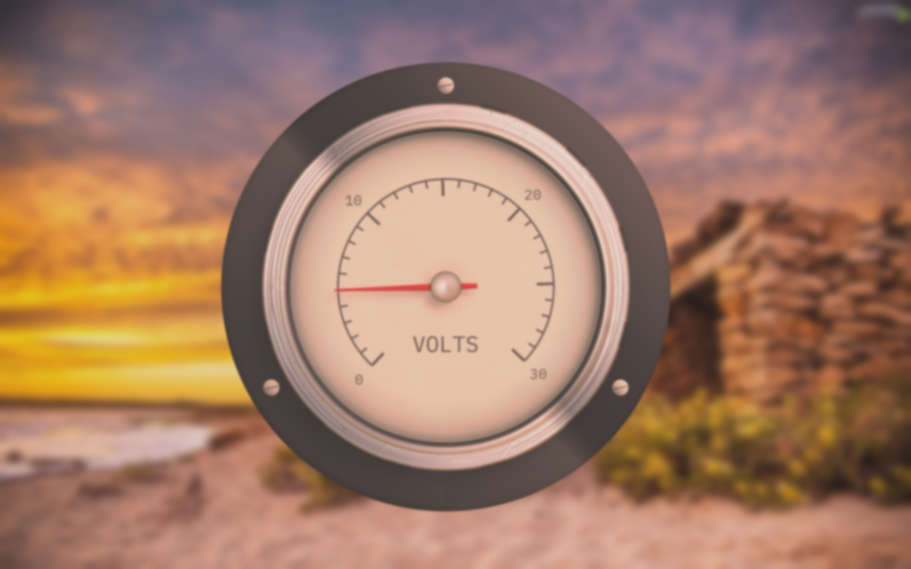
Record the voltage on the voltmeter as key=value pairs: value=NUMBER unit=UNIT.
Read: value=5 unit=V
